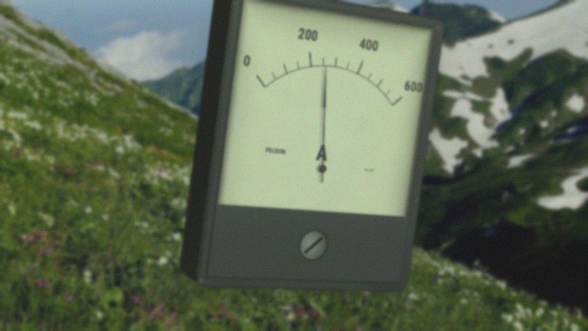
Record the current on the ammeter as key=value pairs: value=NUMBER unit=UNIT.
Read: value=250 unit=A
